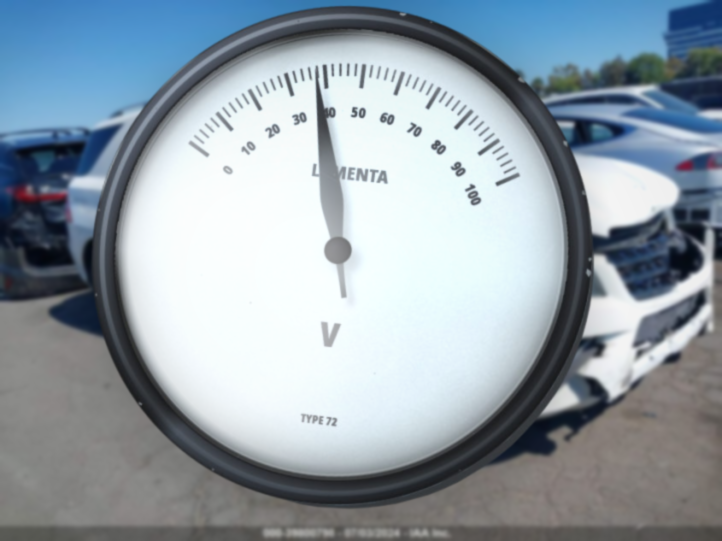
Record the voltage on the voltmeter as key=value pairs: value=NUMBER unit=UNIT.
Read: value=38 unit=V
